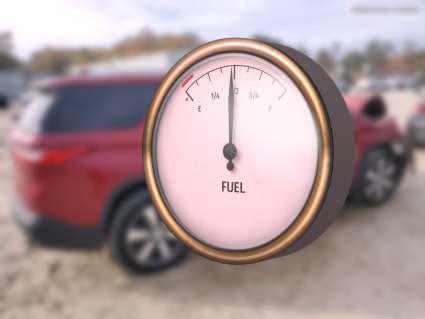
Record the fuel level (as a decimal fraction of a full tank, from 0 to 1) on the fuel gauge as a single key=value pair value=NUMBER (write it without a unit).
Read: value=0.5
